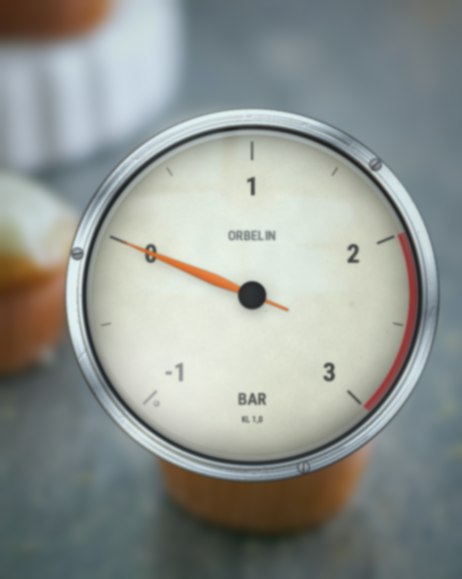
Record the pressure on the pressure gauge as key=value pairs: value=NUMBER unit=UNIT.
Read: value=0 unit=bar
